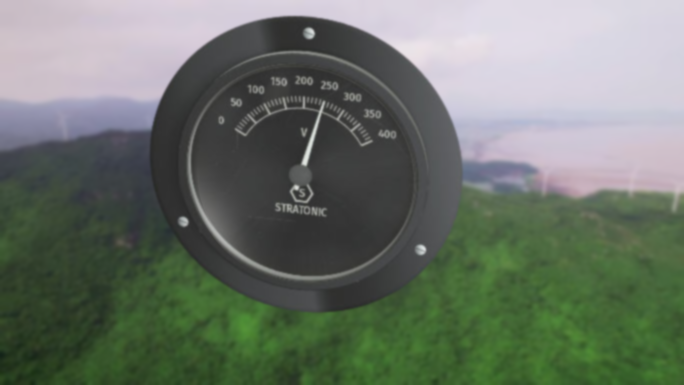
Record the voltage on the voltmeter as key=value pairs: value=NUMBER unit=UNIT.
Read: value=250 unit=V
